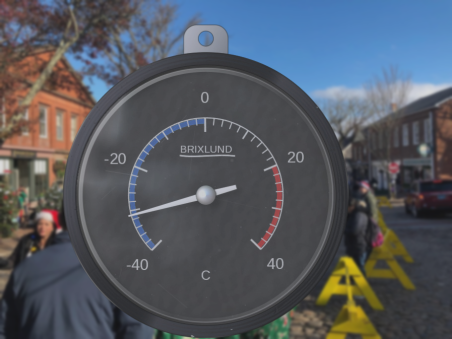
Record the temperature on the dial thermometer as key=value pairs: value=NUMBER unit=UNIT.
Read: value=-31 unit=°C
